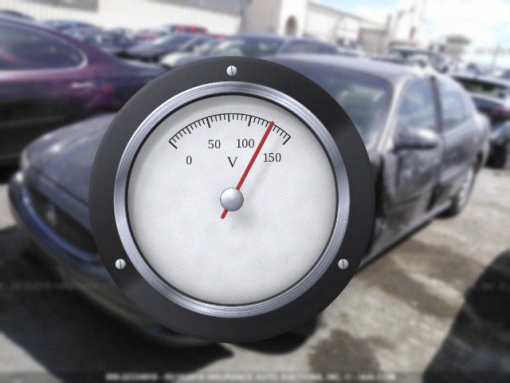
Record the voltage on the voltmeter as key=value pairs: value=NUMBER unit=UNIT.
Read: value=125 unit=V
